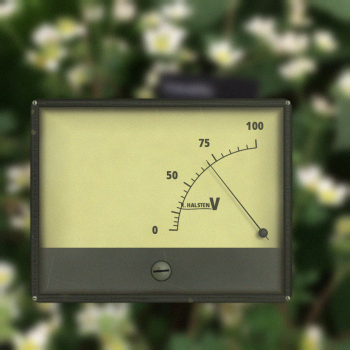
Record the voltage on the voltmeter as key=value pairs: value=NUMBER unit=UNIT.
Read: value=70 unit=V
